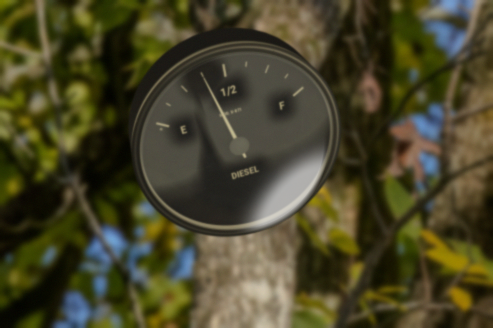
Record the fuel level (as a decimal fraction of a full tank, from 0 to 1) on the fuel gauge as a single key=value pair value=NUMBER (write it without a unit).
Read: value=0.375
